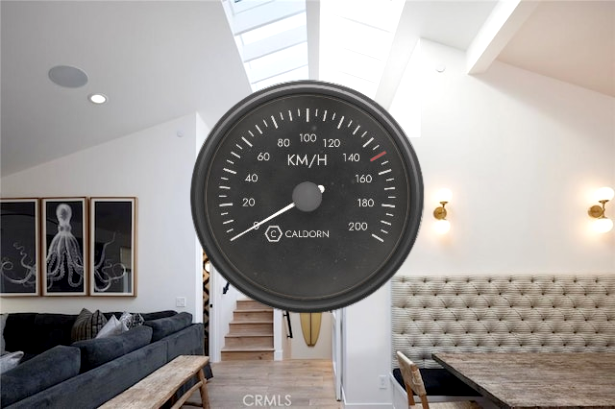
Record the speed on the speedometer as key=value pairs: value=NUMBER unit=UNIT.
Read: value=0 unit=km/h
